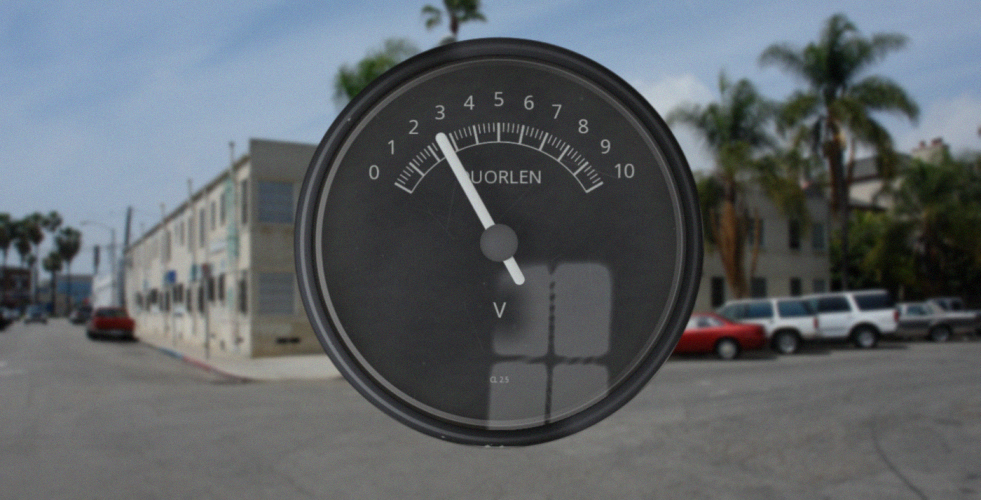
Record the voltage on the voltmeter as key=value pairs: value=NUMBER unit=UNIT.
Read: value=2.6 unit=V
